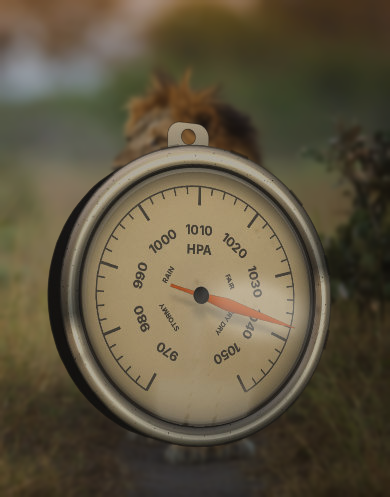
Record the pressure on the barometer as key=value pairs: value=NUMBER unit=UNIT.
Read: value=1038 unit=hPa
